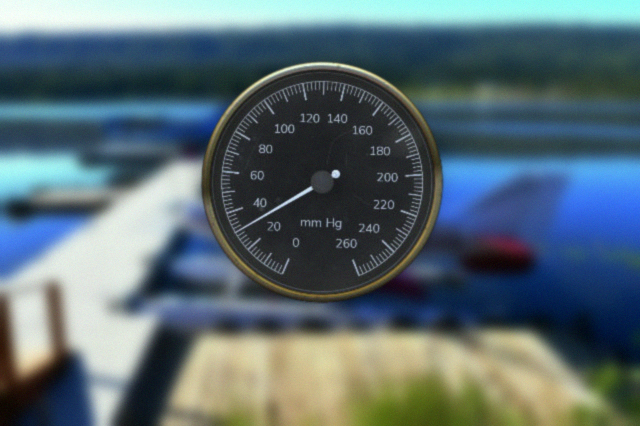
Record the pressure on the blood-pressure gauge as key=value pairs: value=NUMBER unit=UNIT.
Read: value=30 unit=mmHg
